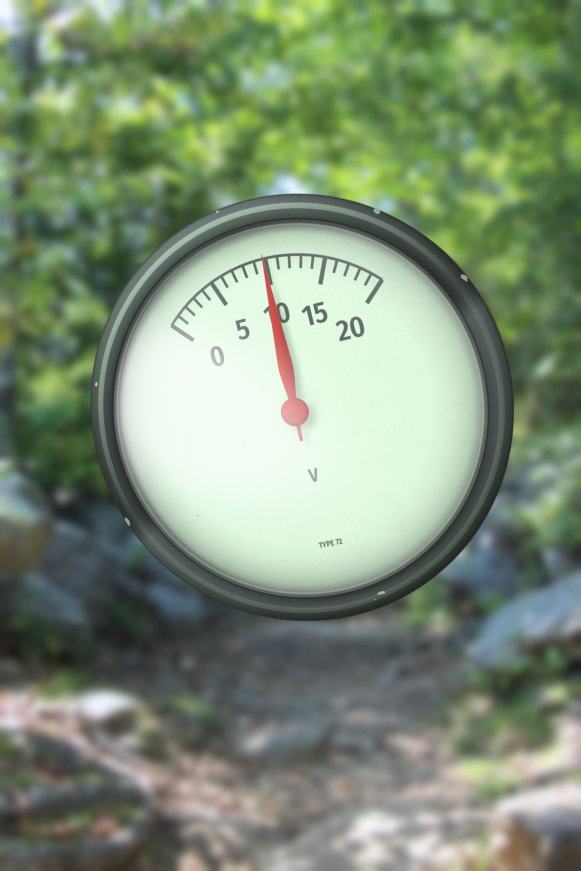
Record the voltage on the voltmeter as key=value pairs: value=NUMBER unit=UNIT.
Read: value=10 unit=V
